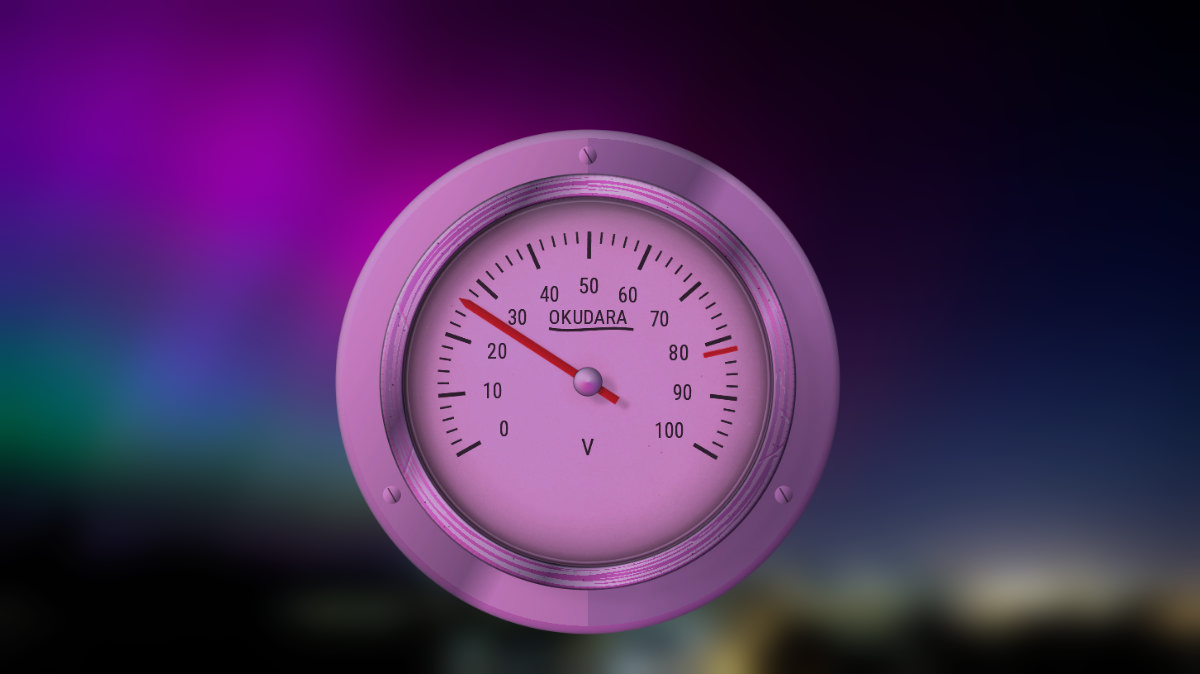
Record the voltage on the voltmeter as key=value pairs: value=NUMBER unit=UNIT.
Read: value=26 unit=V
